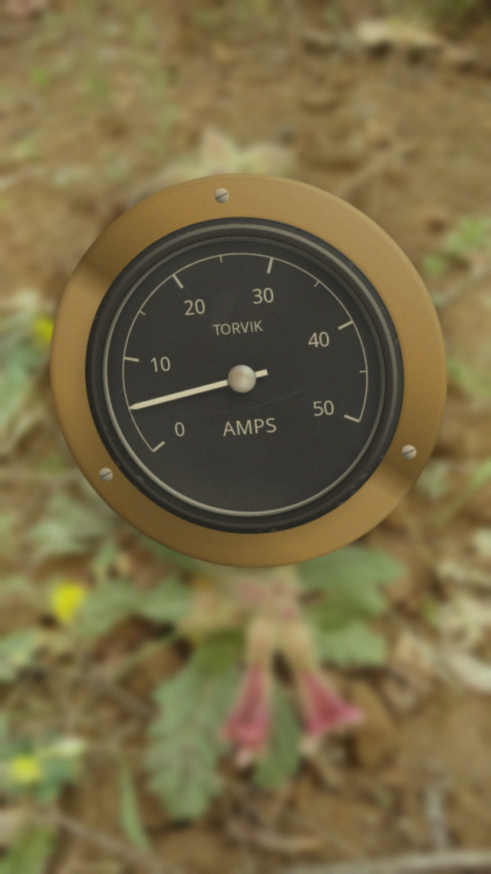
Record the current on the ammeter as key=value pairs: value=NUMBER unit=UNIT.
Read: value=5 unit=A
